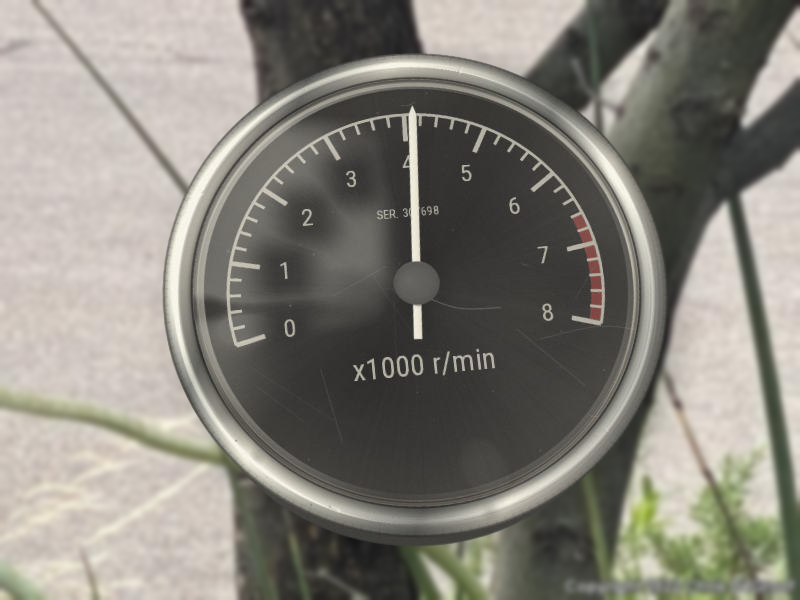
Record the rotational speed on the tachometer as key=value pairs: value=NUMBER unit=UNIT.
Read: value=4100 unit=rpm
